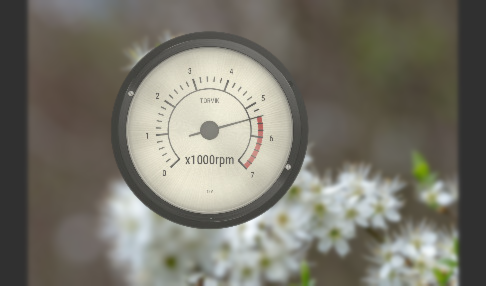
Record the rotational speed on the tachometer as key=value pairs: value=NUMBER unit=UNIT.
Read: value=5400 unit=rpm
